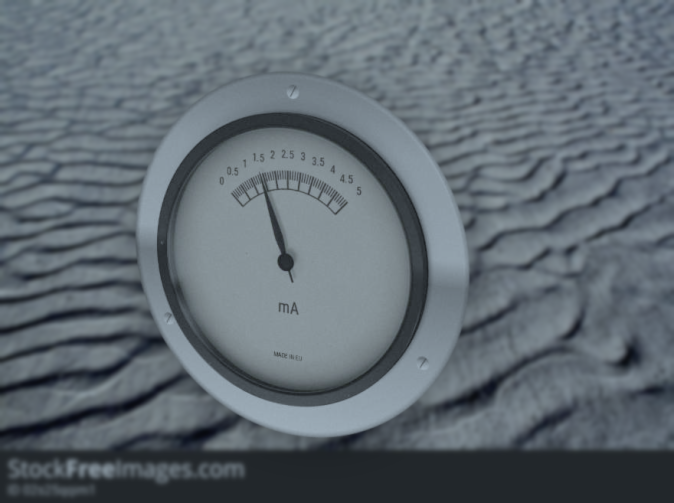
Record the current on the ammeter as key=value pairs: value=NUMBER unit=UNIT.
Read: value=1.5 unit=mA
